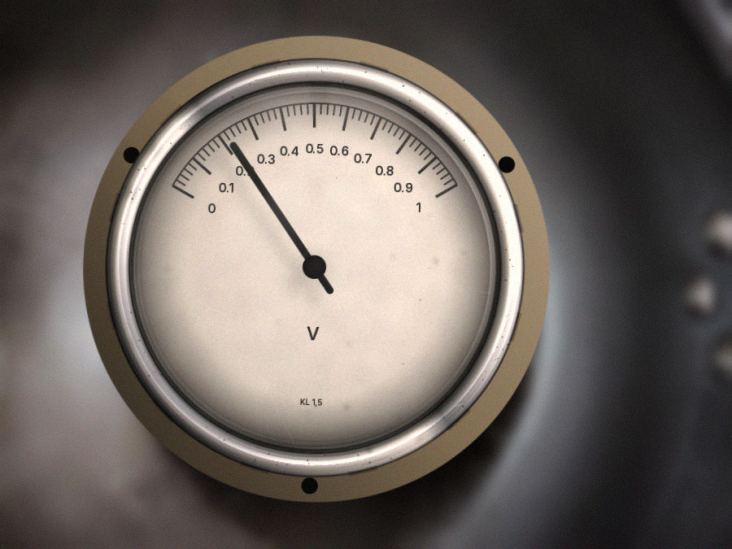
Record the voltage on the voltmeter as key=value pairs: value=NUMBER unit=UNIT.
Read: value=0.22 unit=V
